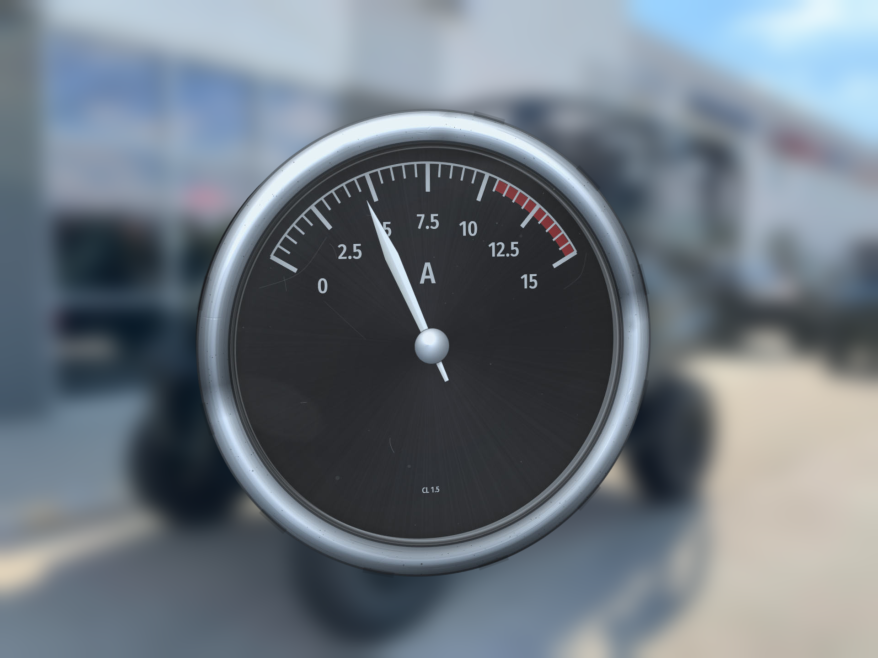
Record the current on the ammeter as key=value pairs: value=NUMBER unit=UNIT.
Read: value=4.5 unit=A
